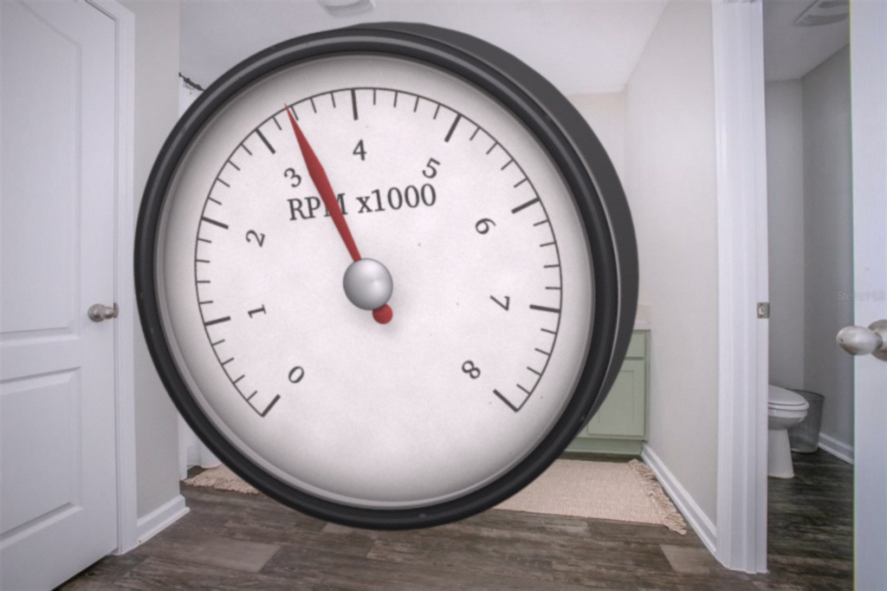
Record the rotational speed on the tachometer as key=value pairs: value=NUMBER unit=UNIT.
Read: value=3400 unit=rpm
